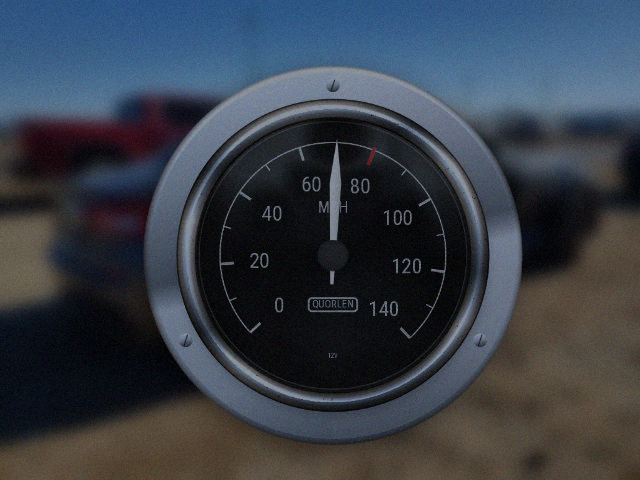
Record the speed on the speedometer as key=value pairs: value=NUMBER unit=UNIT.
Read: value=70 unit=mph
